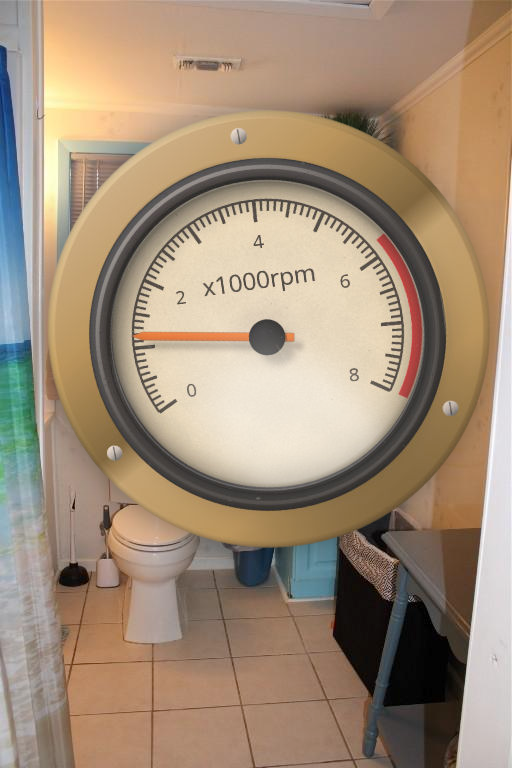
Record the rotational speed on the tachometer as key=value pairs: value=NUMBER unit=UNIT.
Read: value=1200 unit=rpm
